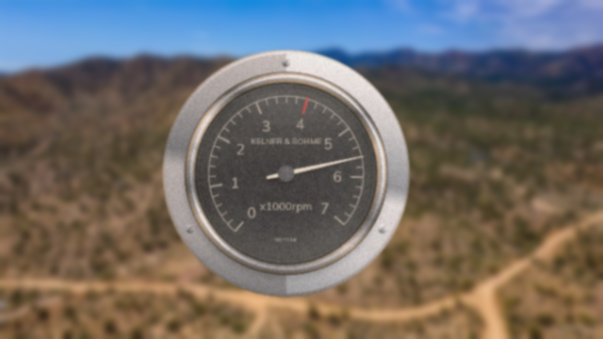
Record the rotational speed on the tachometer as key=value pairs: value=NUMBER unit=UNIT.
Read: value=5600 unit=rpm
